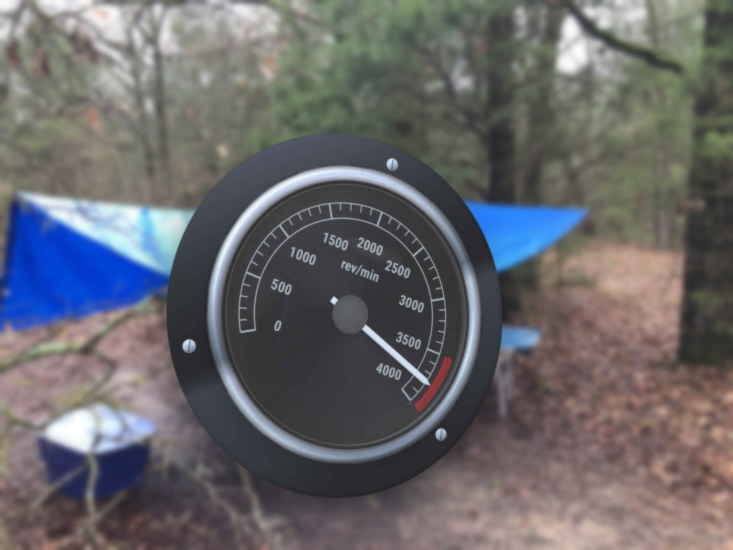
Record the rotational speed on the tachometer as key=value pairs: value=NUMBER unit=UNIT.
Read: value=3800 unit=rpm
